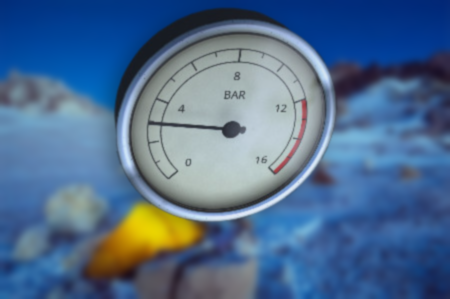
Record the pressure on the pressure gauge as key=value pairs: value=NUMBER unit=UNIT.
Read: value=3 unit=bar
